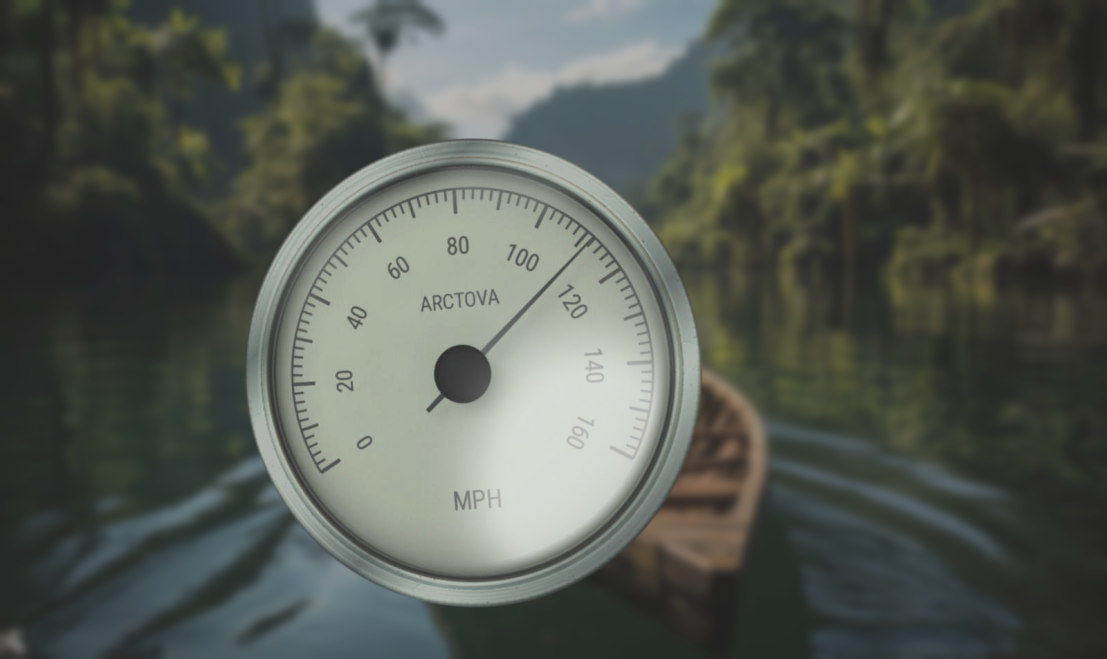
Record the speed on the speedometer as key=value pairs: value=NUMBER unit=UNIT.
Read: value=112 unit=mph
